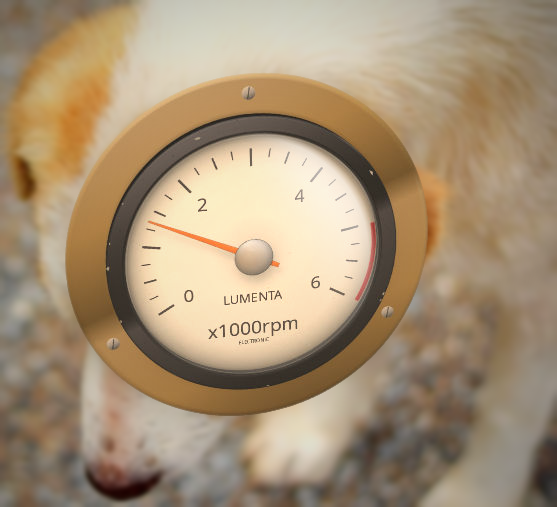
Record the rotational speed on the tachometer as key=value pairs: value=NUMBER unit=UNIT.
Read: value=1375 unit=rpm
